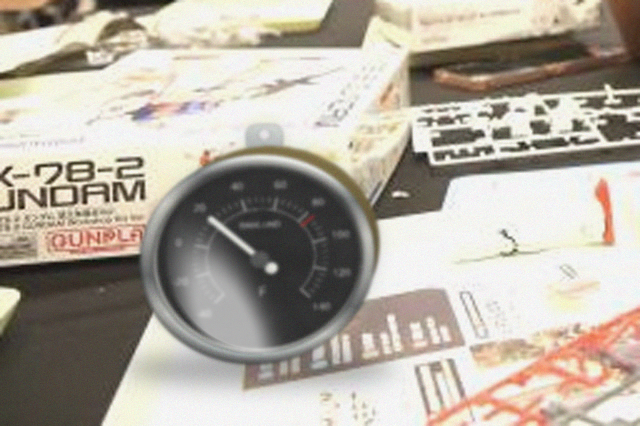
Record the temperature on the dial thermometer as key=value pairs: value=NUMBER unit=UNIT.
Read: value=20 unit=°F
